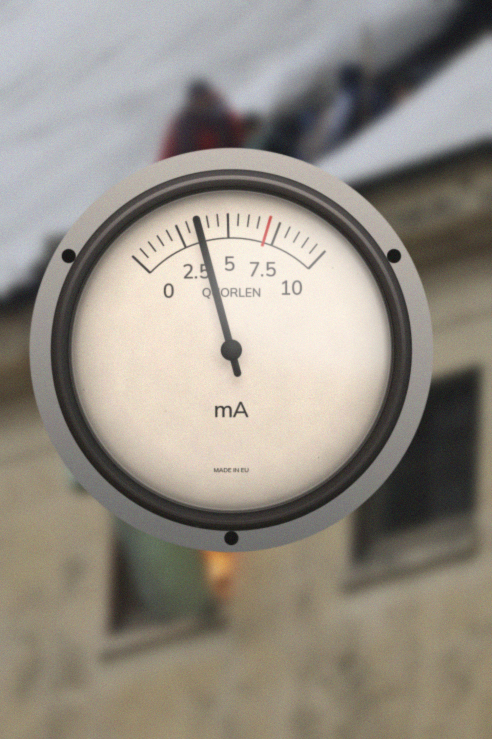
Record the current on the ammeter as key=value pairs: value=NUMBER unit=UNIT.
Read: value=3.5 unit=mA
